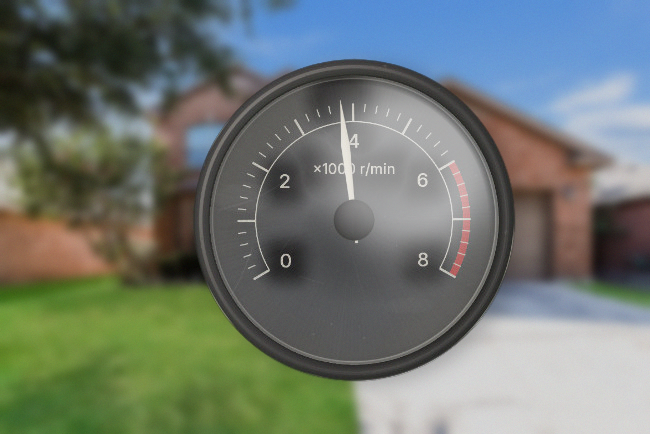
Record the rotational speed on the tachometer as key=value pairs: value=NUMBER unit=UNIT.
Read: value=3800 unit=rpm
